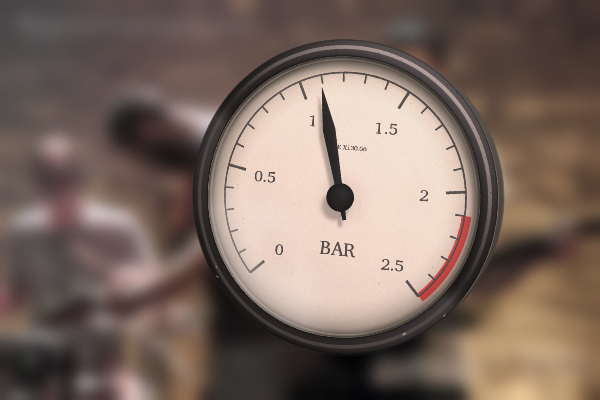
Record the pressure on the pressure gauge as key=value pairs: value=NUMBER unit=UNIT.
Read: value=1.1 unit=bar
